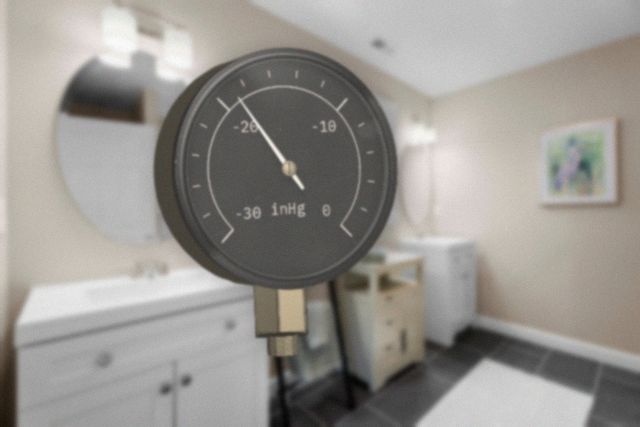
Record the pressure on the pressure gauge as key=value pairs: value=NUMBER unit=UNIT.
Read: value=-19 unit=inHg
